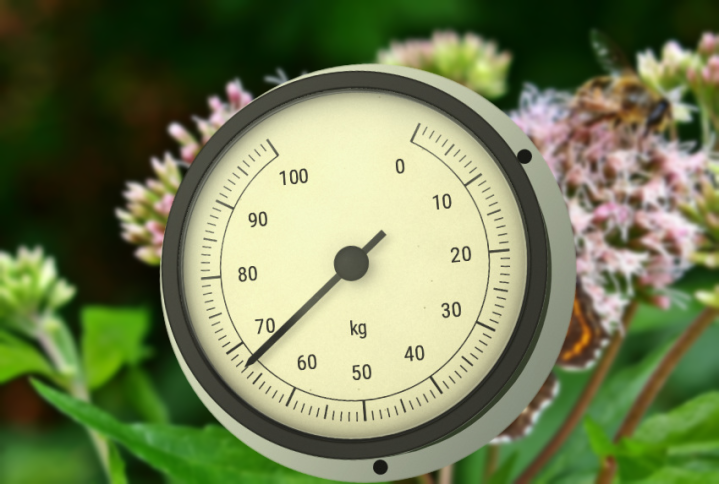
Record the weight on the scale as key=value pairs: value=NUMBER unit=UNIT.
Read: value=67 unit=kg
